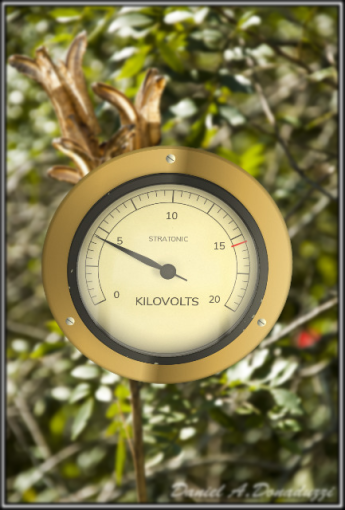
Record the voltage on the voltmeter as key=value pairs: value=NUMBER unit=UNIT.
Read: value=4.5 unit=kV
